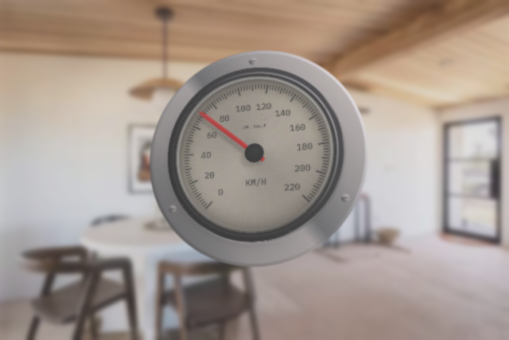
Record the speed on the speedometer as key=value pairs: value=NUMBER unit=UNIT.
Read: value=70 unit=km/h
